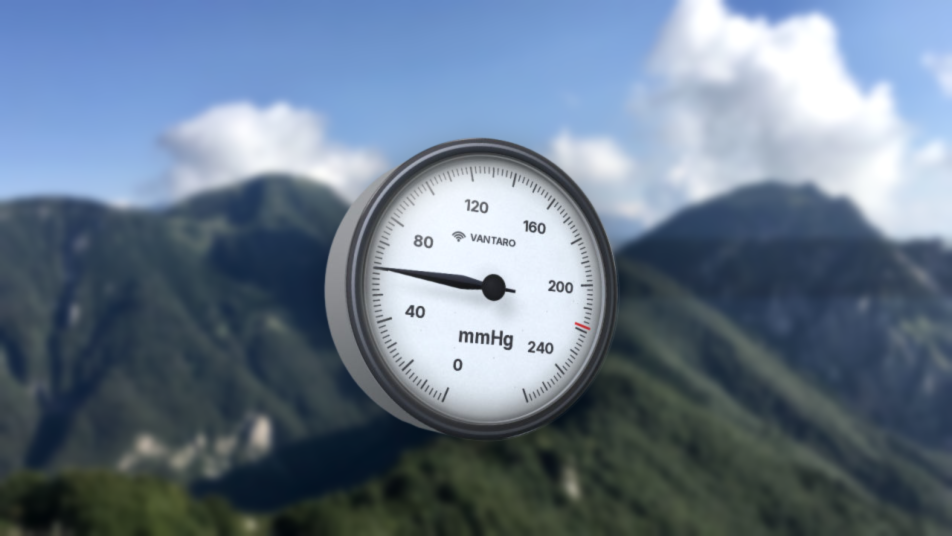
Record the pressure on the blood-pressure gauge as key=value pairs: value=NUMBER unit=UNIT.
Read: value=60 unit=mmHg
